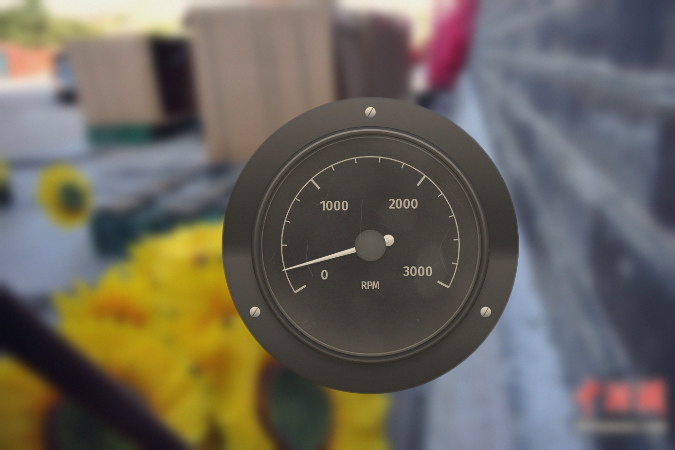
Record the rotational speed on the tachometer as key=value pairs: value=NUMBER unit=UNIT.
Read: value=200 unit=rpm
